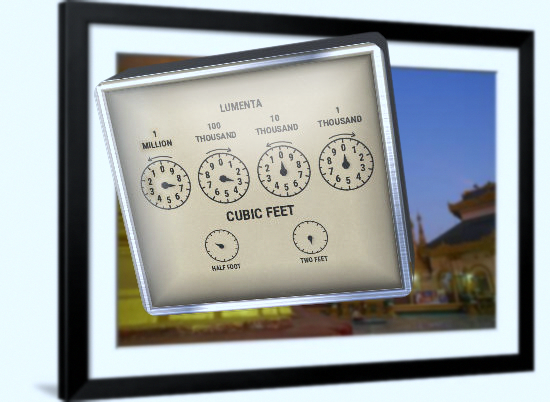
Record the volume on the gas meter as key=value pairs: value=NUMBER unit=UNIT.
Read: value=730000 unit=ft³
